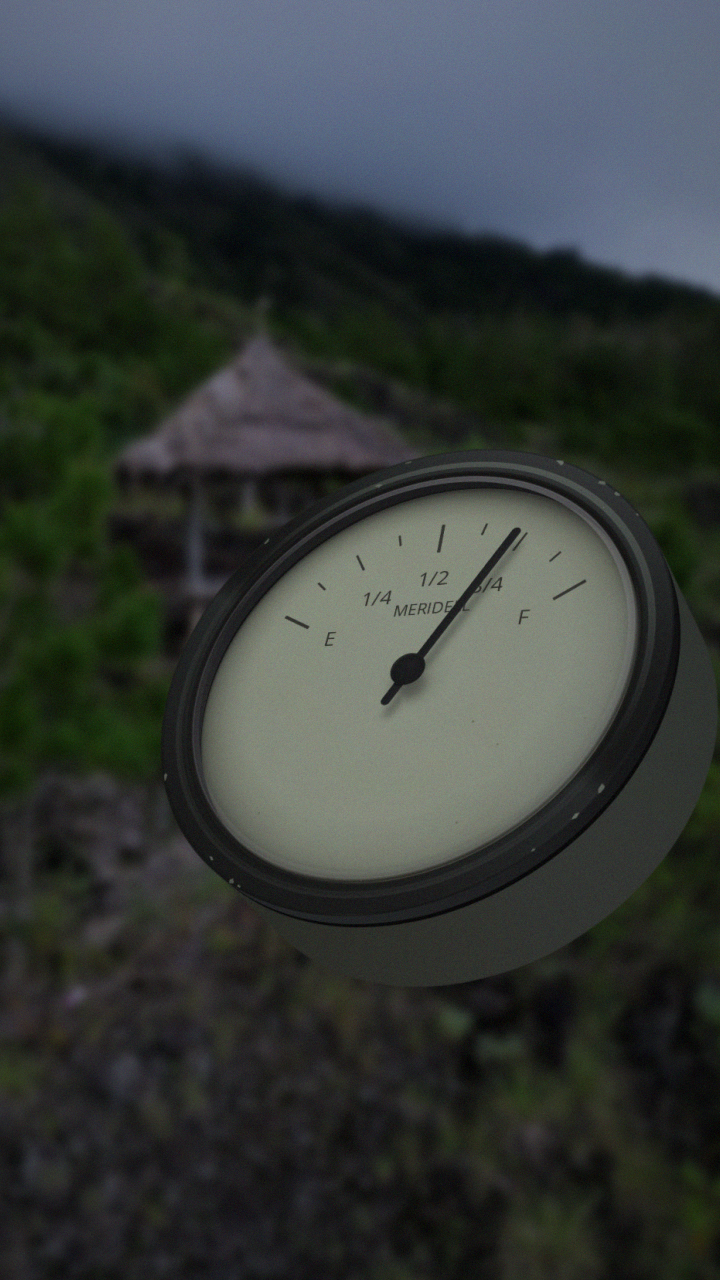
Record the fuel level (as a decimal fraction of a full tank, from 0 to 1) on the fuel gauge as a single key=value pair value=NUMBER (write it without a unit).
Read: value=0.75
